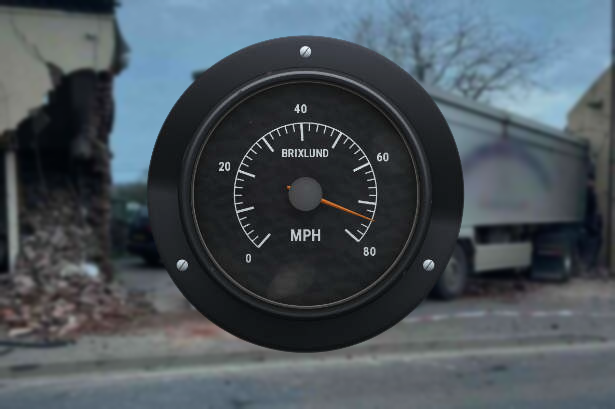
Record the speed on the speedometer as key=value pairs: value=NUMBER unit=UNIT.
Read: value=74 unit=mph
